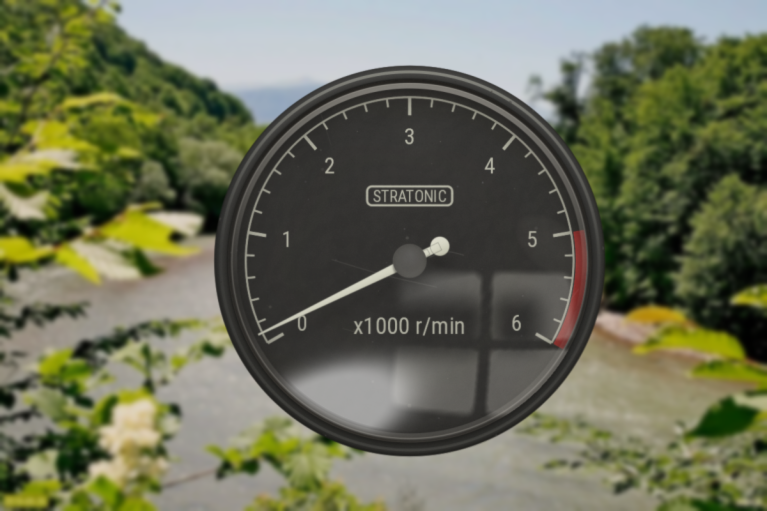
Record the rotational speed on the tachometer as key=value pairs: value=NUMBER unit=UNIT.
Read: value=100 unit=rpm
